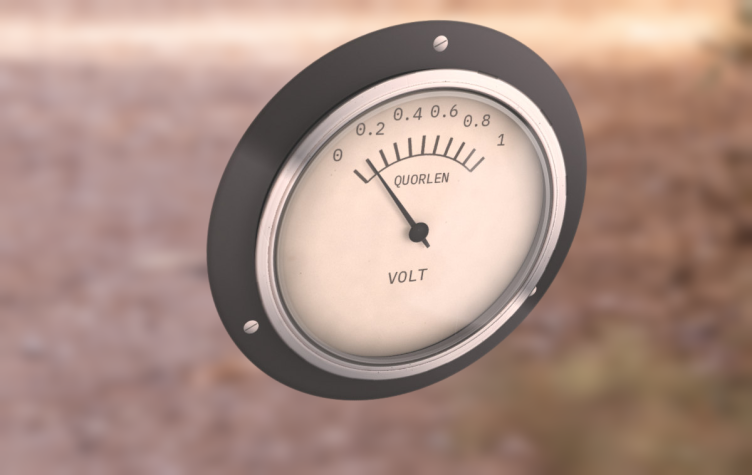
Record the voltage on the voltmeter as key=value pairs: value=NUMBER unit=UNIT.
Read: value=0.1 unit=V
